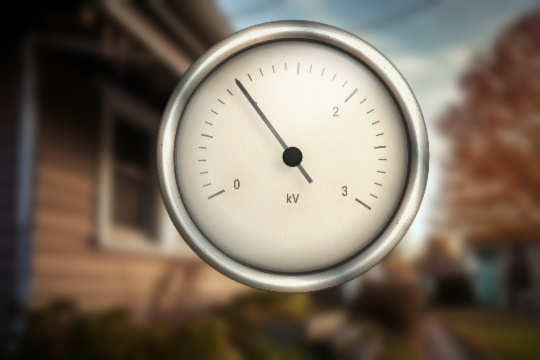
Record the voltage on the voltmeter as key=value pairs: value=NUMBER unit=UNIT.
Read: value=1 unit=kV
